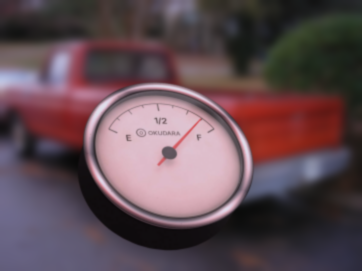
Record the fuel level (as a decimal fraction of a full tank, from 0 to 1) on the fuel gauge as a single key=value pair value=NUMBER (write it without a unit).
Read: value=0.875
